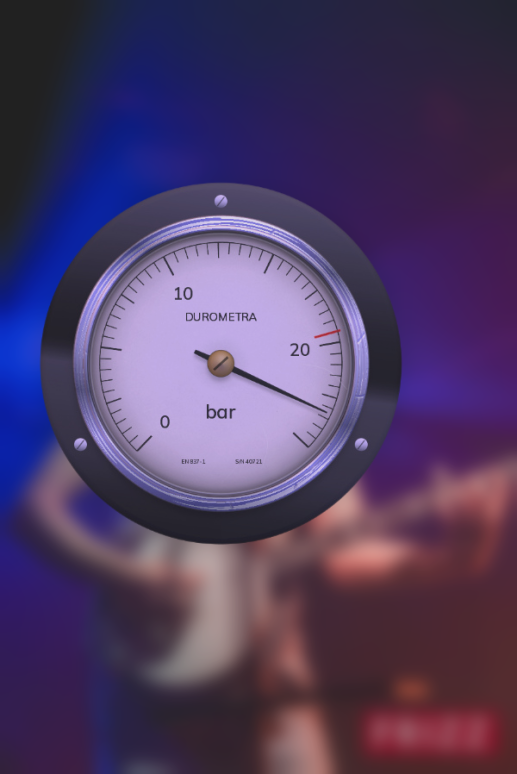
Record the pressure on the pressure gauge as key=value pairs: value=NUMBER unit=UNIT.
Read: value=23.25 unit=bar
